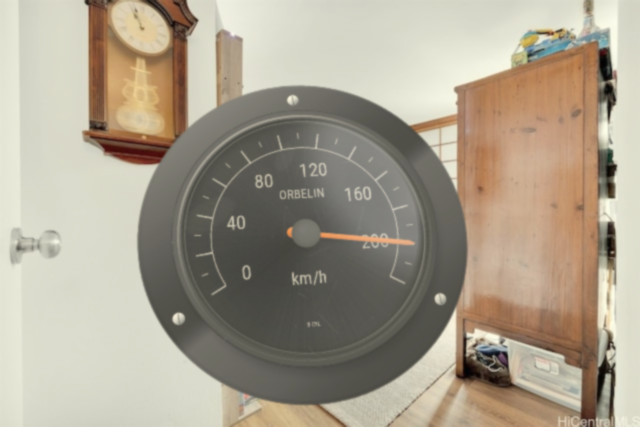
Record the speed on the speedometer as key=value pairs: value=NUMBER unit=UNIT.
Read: value=200 unit=km/h
